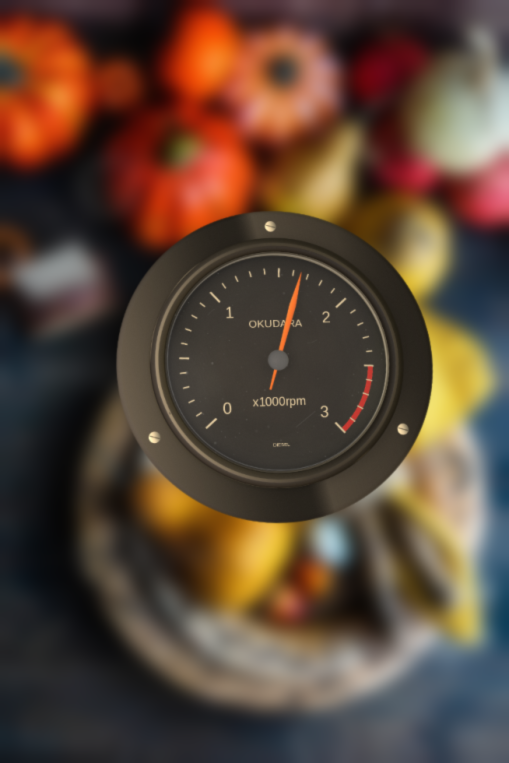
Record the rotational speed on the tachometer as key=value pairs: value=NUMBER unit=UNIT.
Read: value=1650 unit=rpm
